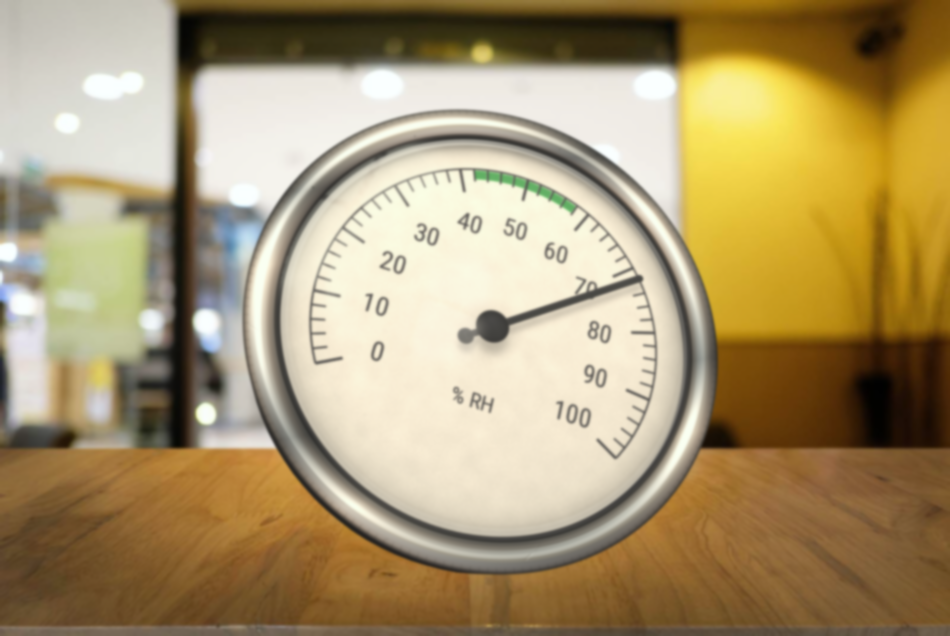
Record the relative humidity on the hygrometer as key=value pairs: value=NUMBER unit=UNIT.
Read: value=72 unit=%
